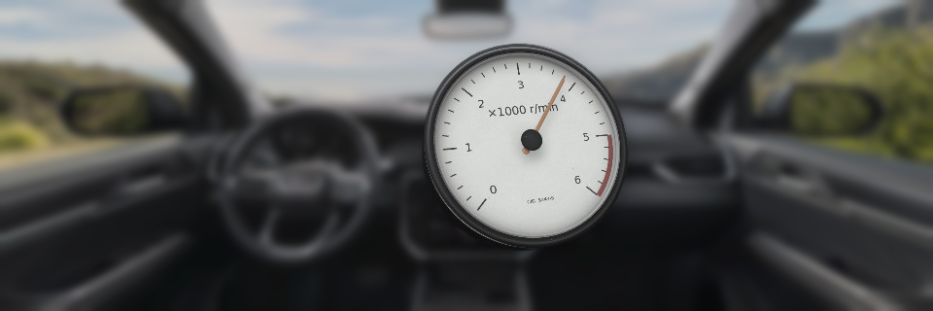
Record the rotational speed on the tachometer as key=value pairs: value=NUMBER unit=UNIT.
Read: value=3800 unit=rpm
